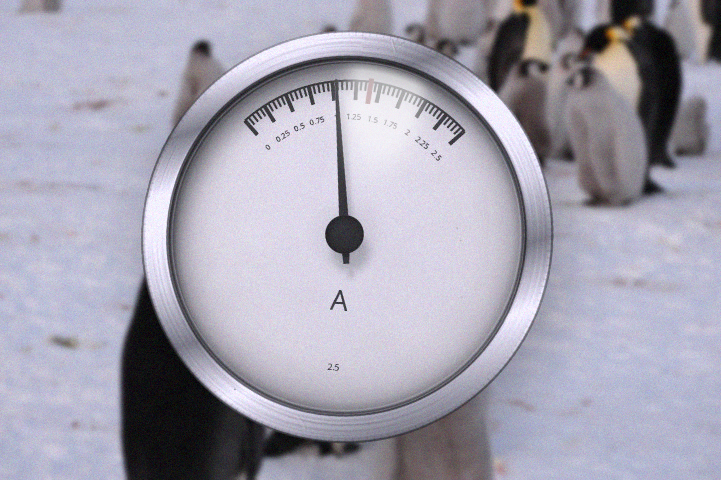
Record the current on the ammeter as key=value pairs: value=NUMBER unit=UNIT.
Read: value=1.05 unit=A
